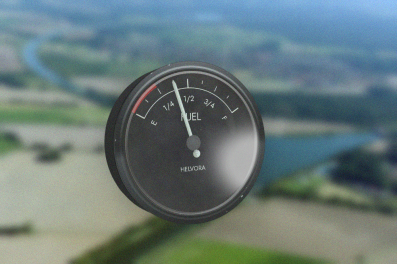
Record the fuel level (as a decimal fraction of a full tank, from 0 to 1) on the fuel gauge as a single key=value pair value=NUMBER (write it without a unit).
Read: value=0.375
